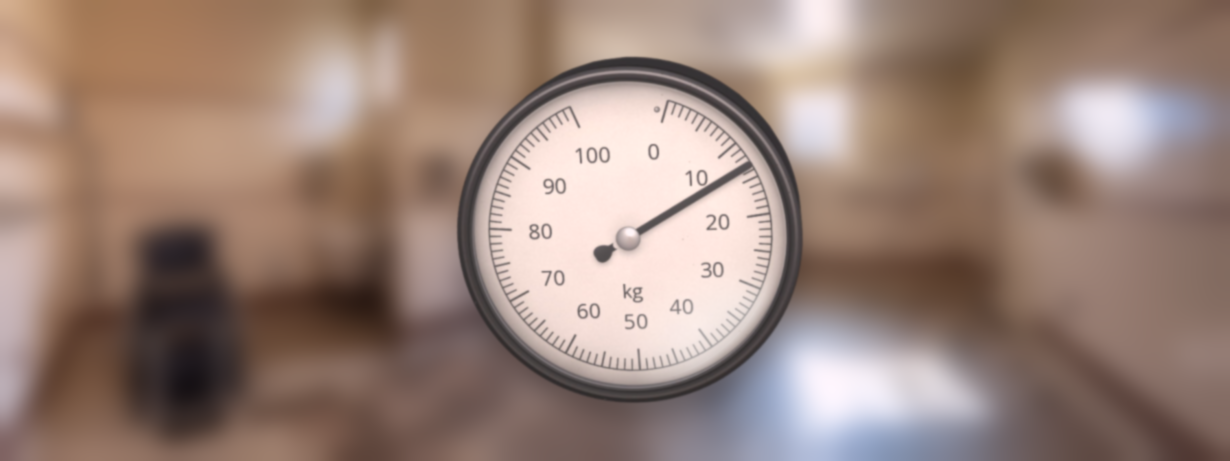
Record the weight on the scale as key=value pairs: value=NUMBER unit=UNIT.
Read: value=13 unit=kg
